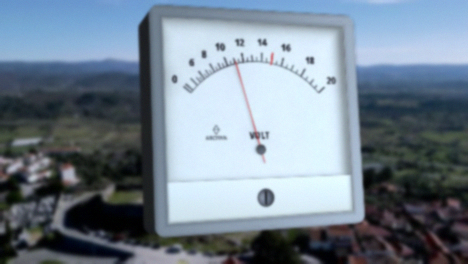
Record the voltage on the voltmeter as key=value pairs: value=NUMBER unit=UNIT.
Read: value=11 unit=V
